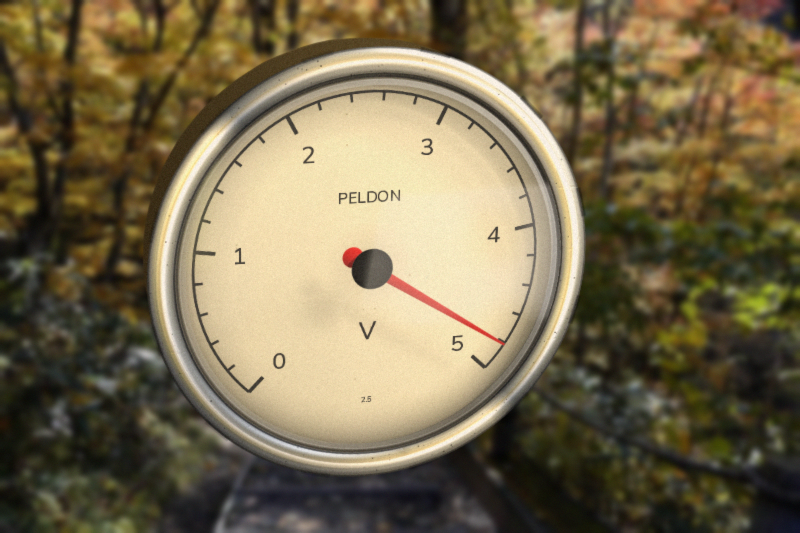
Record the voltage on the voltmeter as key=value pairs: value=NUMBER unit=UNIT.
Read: value=4.8 unit=V
